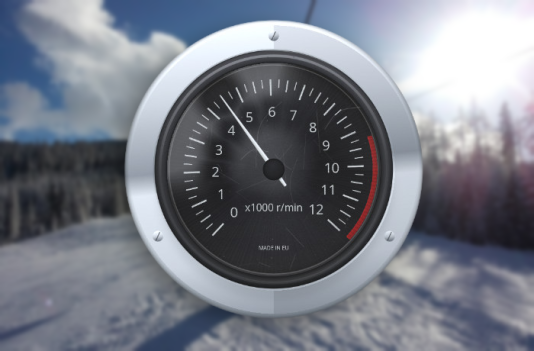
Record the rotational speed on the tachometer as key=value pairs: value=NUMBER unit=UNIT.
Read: value=4500 unit=rpm
